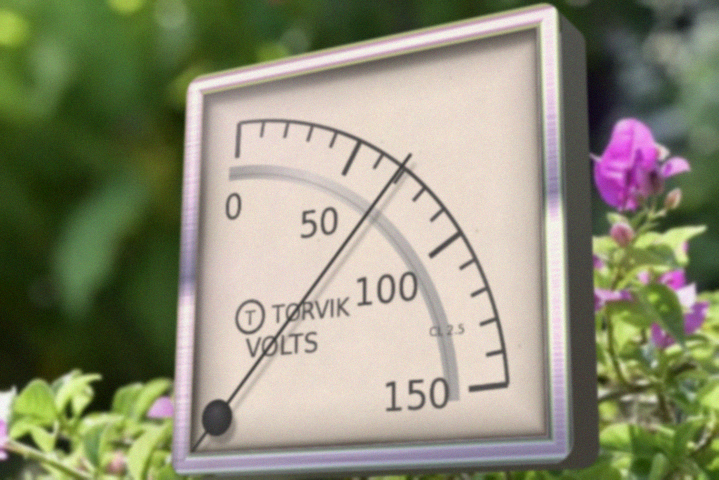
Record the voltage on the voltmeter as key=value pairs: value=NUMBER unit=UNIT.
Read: value=70 unit=V
